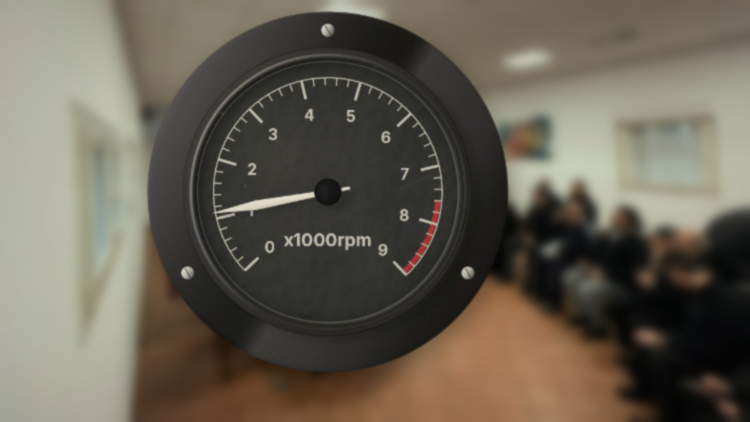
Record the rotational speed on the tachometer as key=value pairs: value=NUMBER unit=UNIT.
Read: value=1100 unit=rpm
